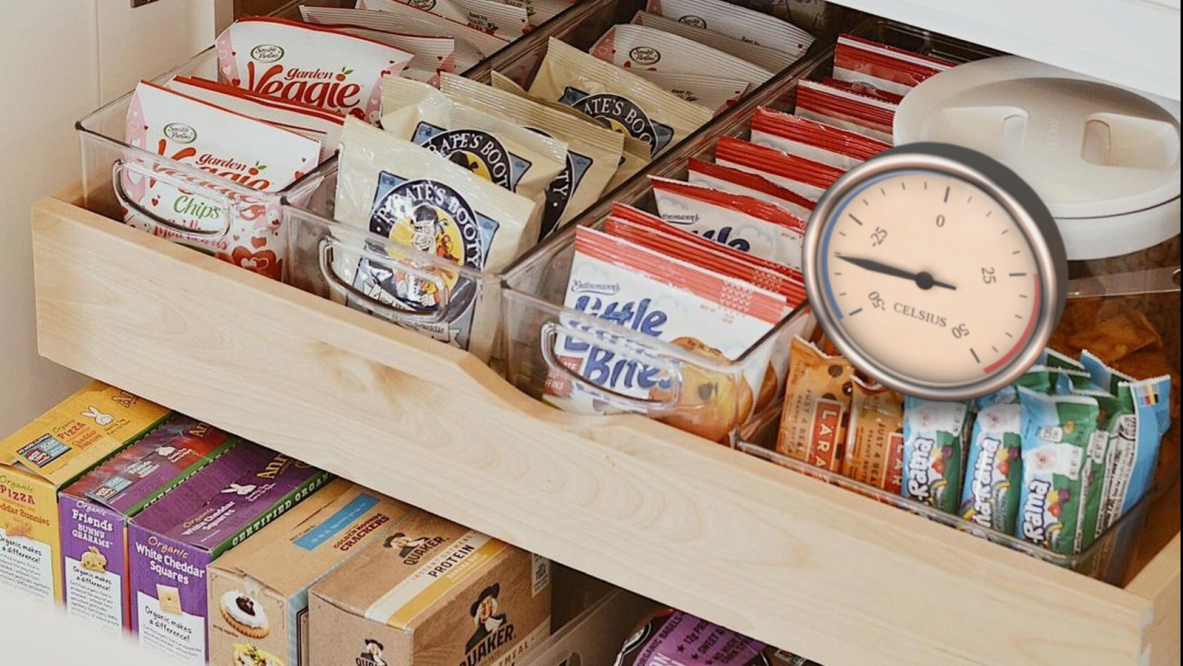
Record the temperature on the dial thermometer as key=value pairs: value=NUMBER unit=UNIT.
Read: value=-35 unit=°C
